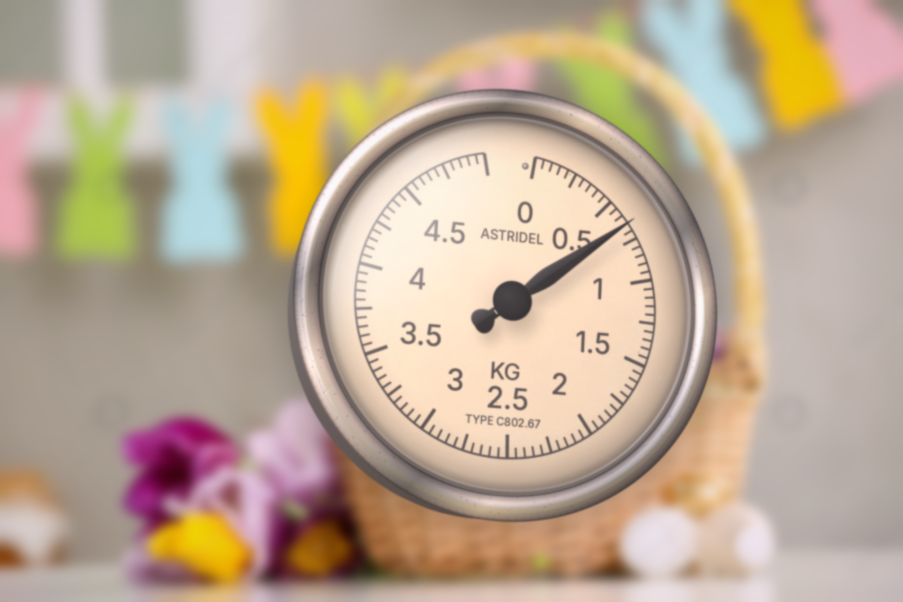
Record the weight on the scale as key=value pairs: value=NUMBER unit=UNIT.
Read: value=0.65 unit=kg
